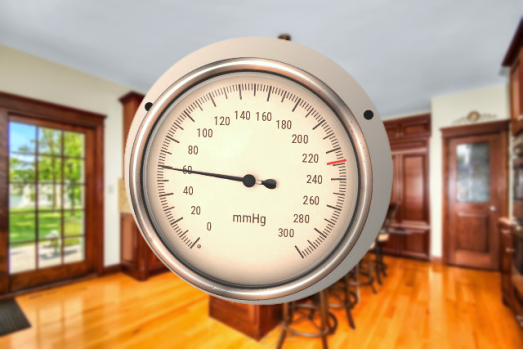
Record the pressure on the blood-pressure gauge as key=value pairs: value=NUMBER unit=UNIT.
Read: value=60 unit=mmHg
